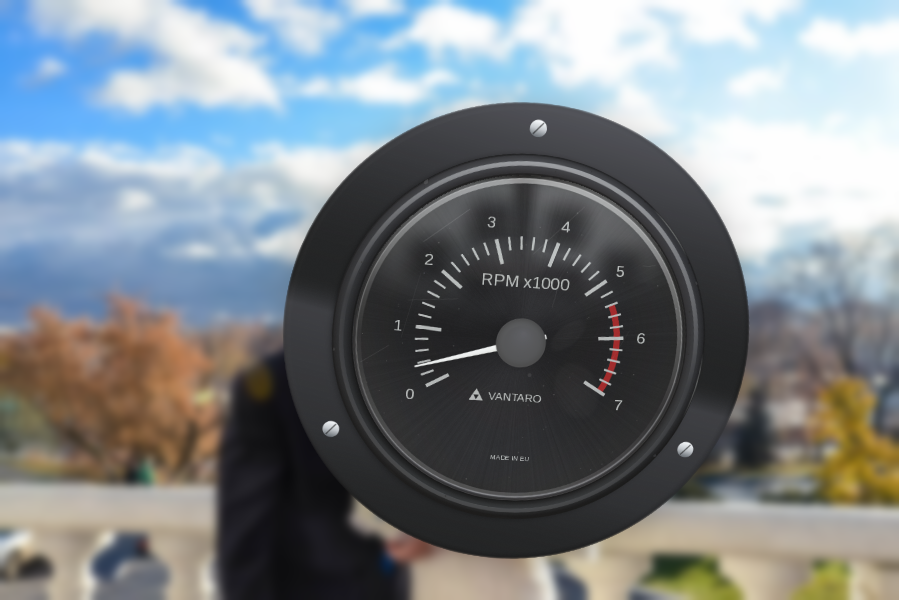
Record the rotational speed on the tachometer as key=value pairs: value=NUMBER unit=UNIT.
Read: value=400 unit=rpm
